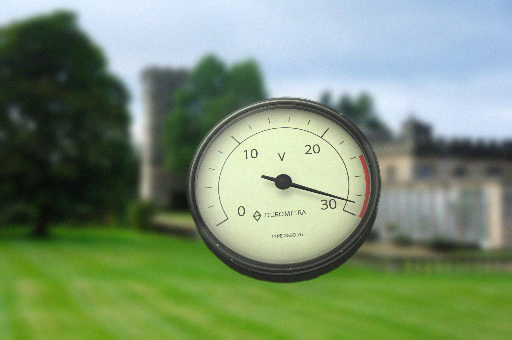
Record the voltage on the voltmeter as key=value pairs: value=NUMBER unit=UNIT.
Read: value=29 unit=V
